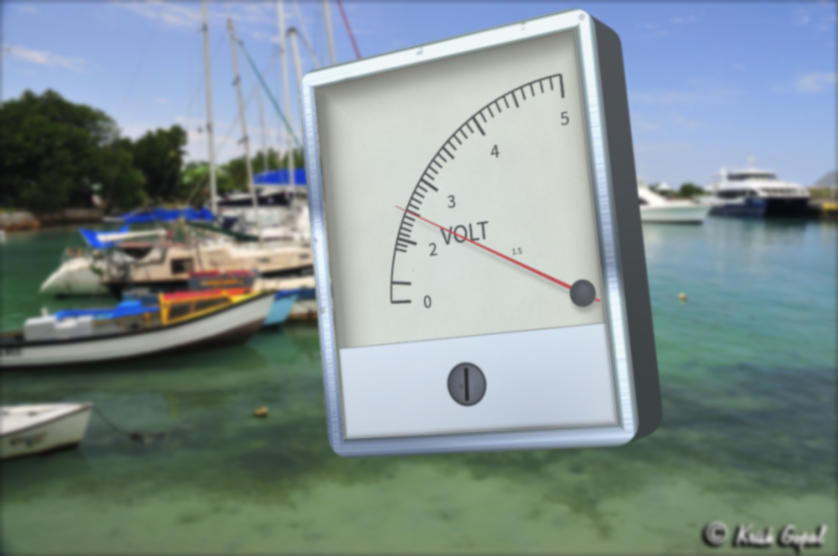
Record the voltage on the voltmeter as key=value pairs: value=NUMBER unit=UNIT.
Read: value=2.5 unit=V
